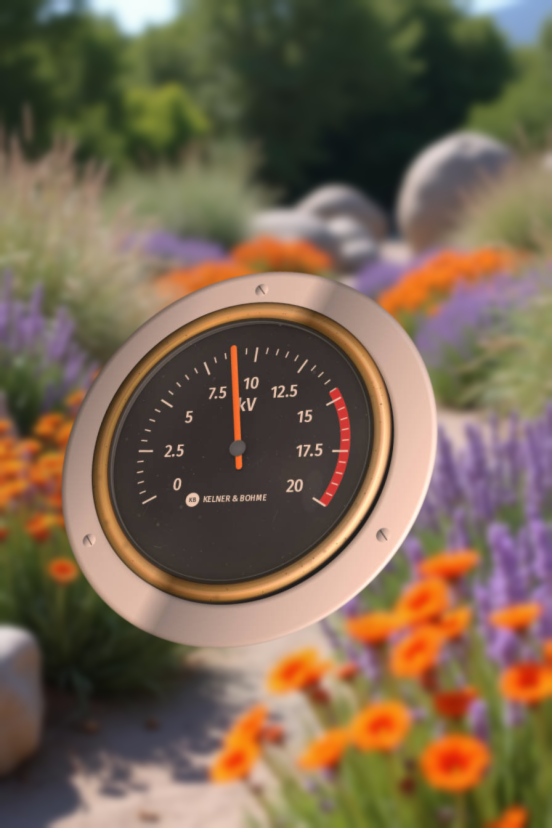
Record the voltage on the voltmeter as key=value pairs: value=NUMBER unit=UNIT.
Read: value=9 unit=kV
